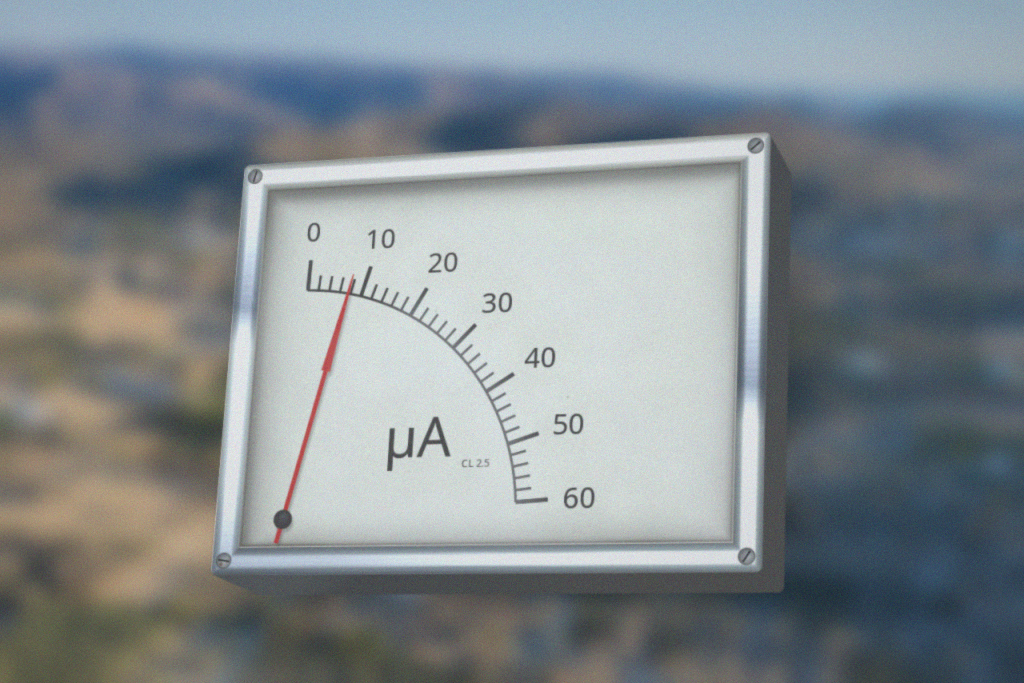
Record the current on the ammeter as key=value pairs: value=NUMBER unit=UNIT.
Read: value=8 unit=µA
